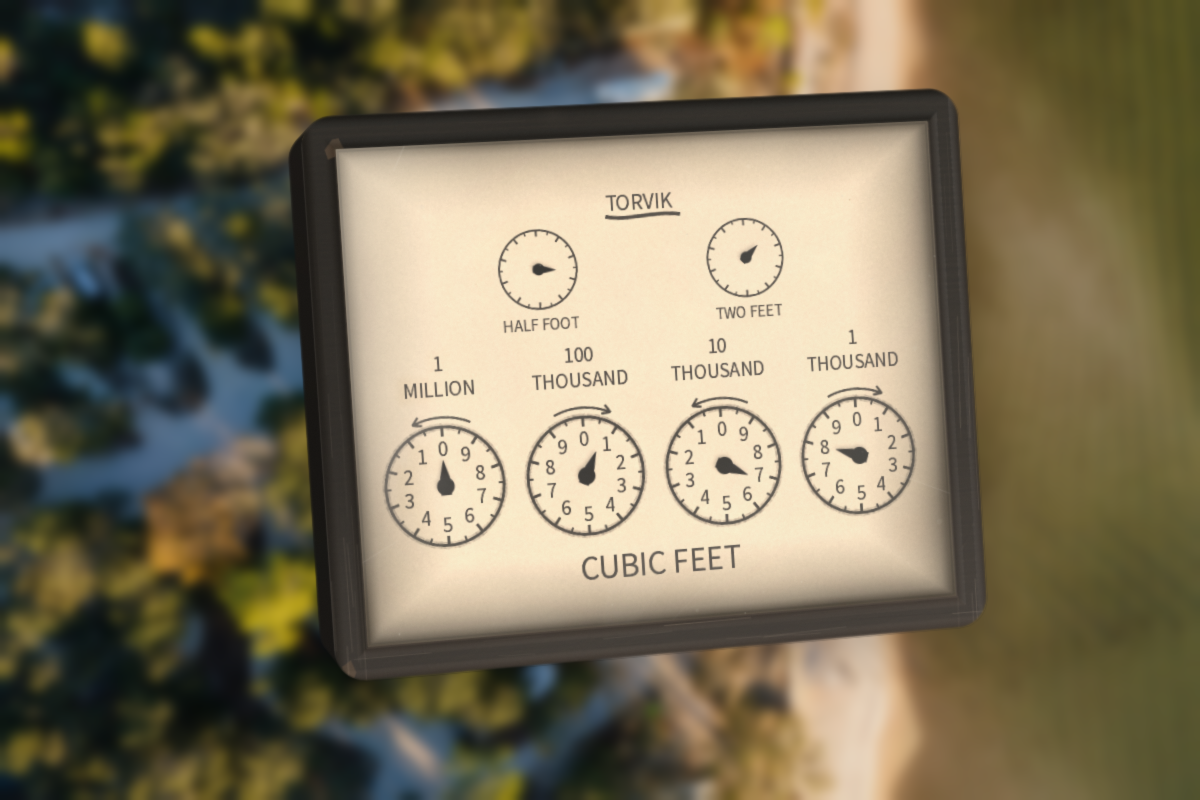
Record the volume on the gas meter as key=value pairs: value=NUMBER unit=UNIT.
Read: value=6800 unit=ft³
